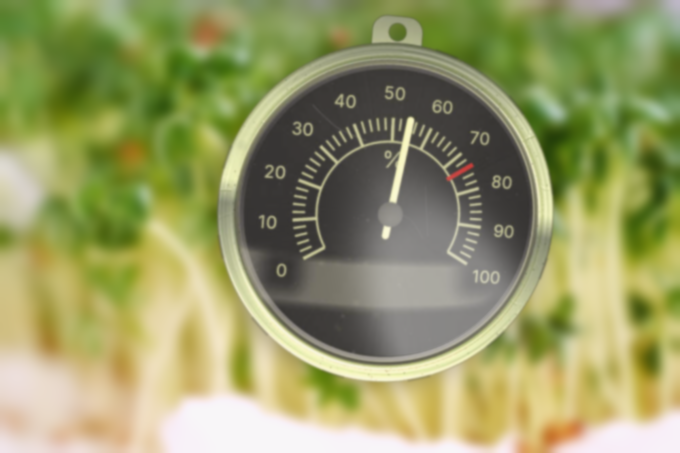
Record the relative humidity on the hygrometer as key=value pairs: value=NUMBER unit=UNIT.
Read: value=54 unit=%
